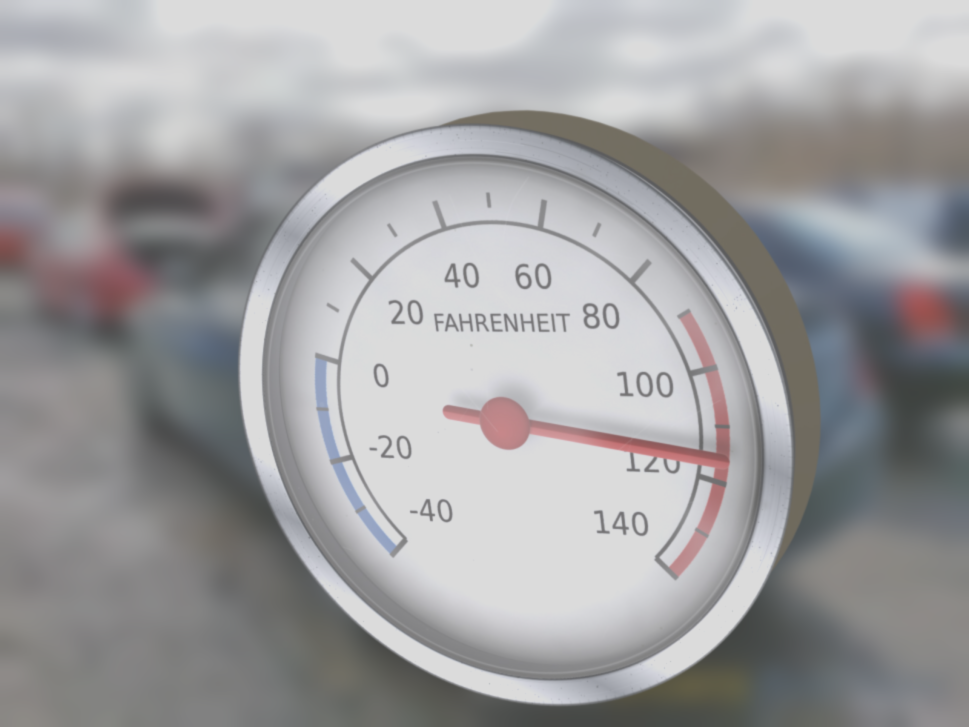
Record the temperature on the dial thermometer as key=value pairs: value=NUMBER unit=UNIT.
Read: value=115 unit=°F
